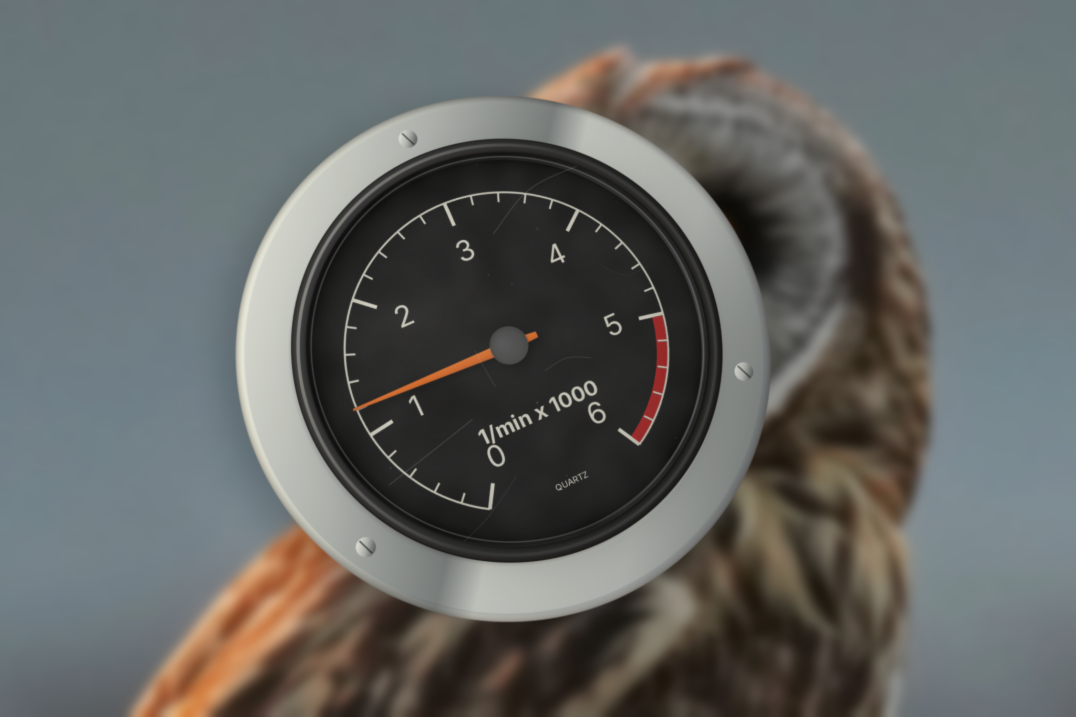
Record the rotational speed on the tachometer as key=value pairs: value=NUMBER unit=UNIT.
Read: value=1200 unit=rpm
